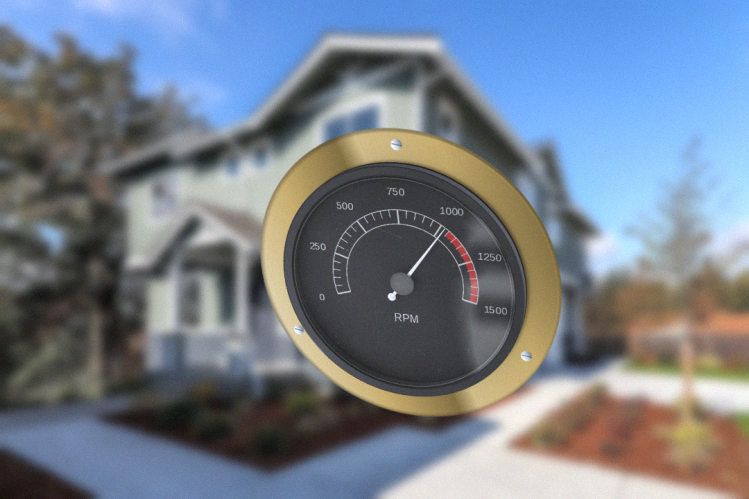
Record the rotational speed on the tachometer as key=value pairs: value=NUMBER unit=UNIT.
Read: value=1025 unit=rpm
